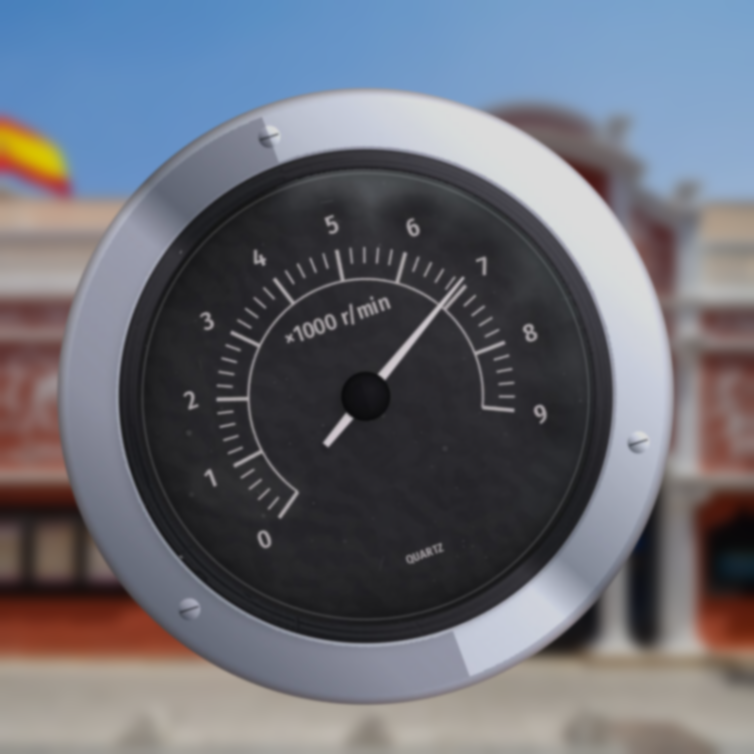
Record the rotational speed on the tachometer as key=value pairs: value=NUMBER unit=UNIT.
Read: value=6900 unit=rpm
